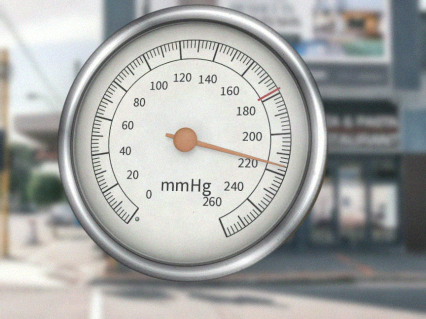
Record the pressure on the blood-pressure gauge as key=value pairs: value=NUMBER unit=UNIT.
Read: value=216 unit=mmHg
